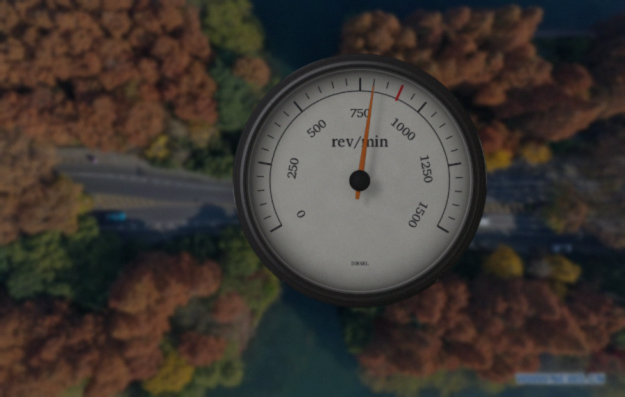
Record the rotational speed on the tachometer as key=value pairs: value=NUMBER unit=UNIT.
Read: value=800 unit=rpm
